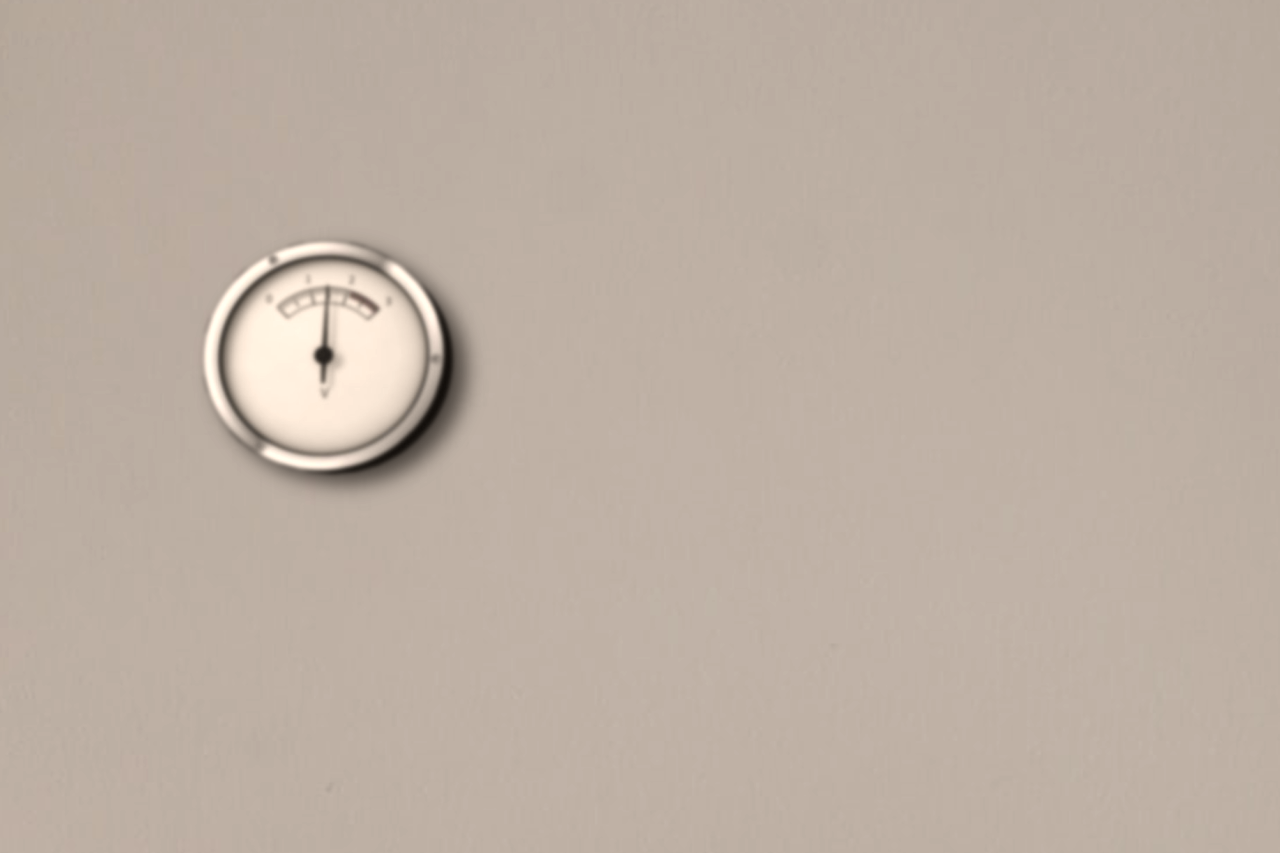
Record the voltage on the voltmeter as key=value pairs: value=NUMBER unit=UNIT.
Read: value=1.5 unit=V
